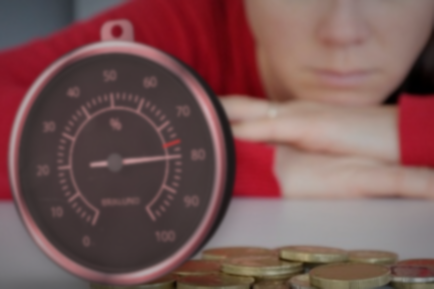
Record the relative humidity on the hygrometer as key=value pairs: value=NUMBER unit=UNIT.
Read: value=80 unit=%
